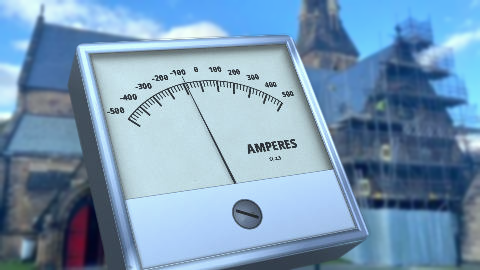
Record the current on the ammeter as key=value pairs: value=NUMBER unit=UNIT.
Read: value=-100 unit=A
